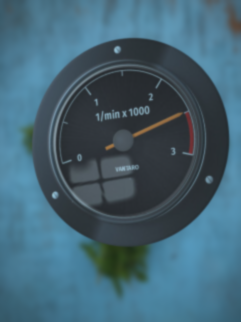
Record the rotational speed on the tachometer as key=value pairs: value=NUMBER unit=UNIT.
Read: value=2500 unit=rpm
